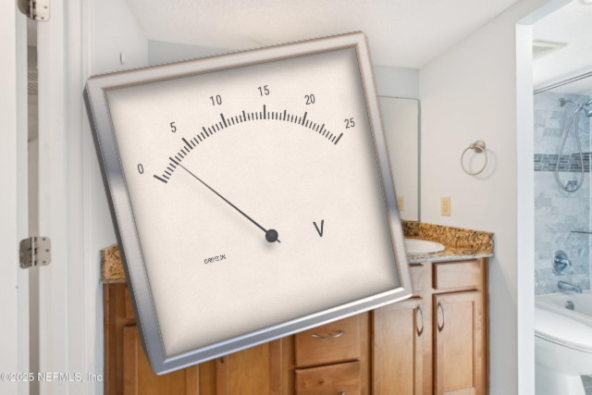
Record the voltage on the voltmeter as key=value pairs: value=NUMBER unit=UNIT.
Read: value=2.5 unit=V
